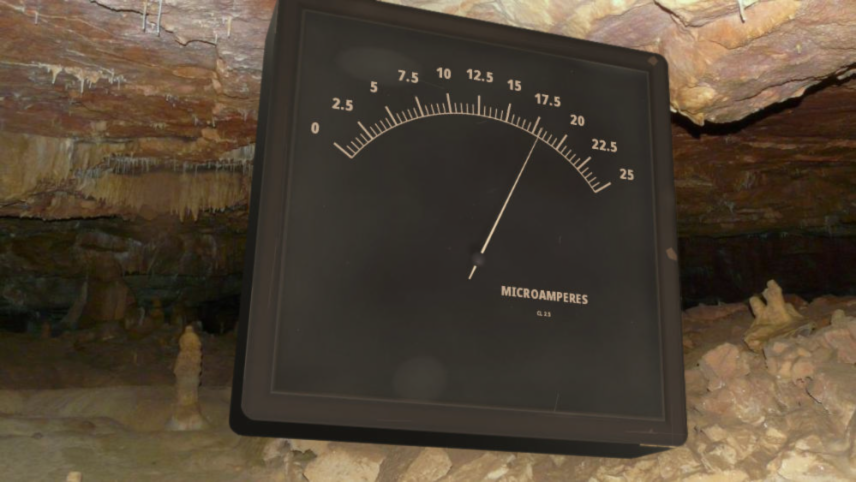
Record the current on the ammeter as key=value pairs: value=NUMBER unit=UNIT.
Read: value=18 unit=µA
